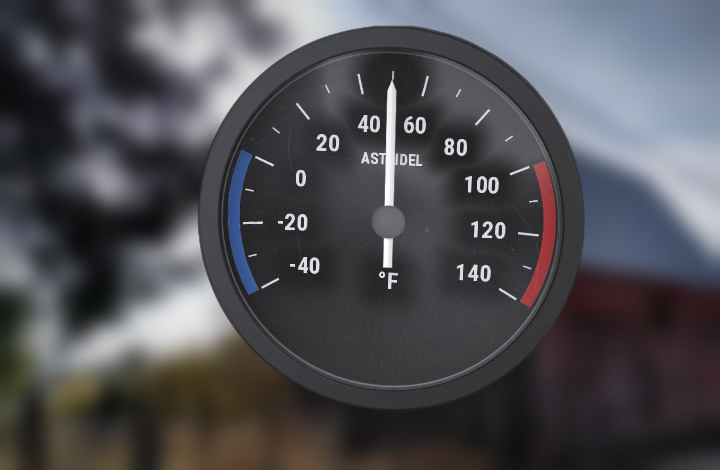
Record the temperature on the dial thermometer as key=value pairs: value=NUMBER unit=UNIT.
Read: value=50 unit=°F
